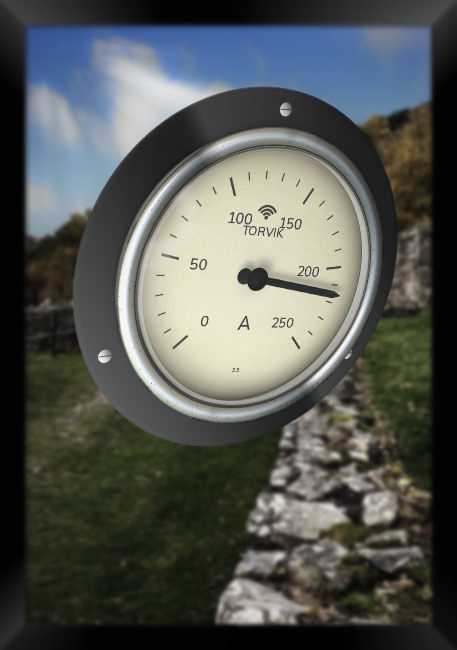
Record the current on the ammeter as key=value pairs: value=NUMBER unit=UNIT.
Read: value=215 unit=A
